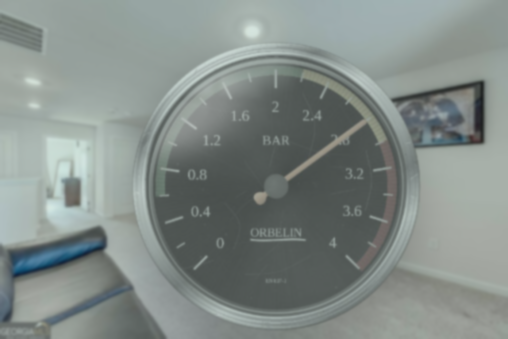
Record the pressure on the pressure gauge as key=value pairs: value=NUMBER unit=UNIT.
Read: value=2.8 unit=bar
